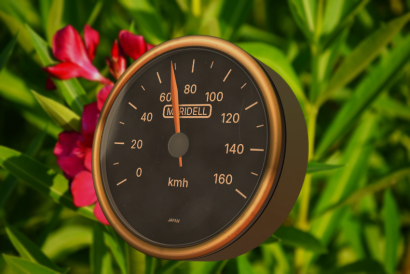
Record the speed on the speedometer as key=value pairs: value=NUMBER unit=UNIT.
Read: value=70 unit=km/h
